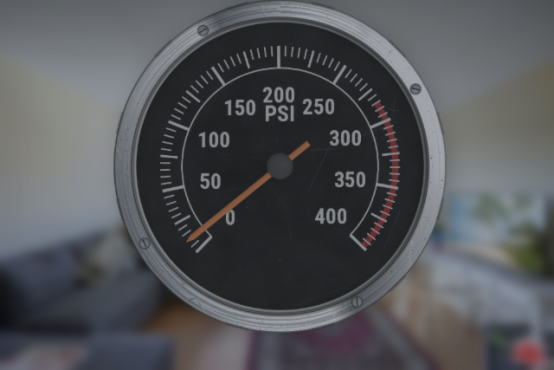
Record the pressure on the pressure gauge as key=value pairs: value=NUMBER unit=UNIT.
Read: value=10 unit=psi
